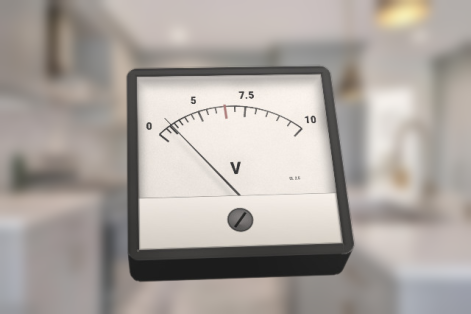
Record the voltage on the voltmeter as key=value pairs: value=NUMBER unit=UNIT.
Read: value=2.5 unit=V
